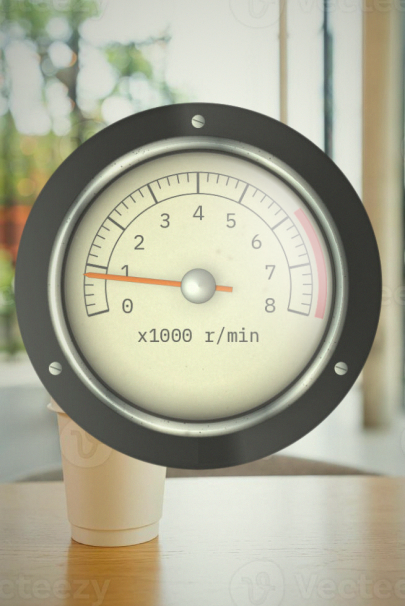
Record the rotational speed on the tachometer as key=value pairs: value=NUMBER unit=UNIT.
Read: value=800 unit=rpm
